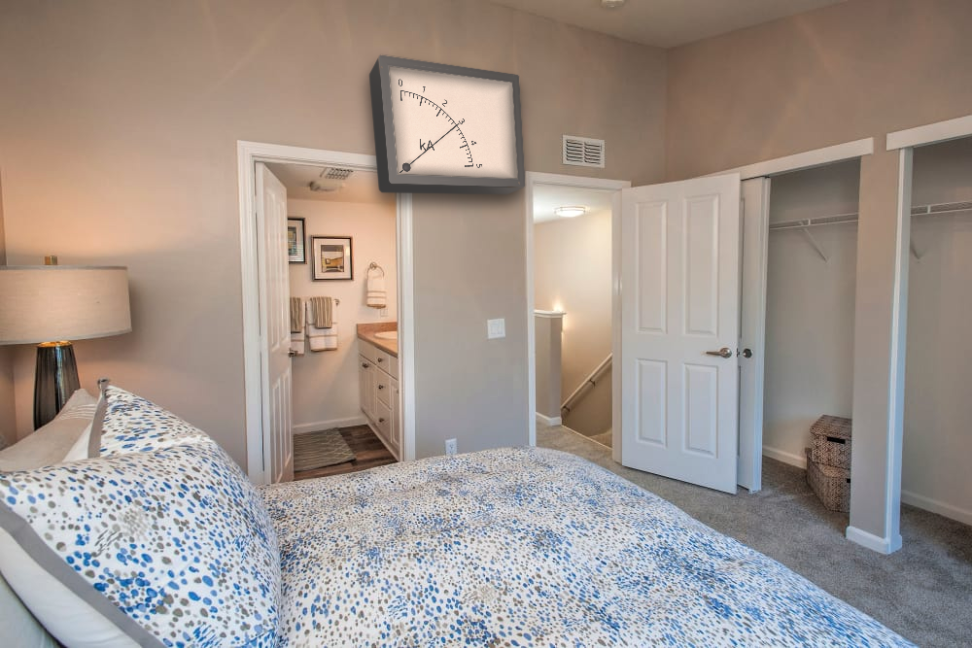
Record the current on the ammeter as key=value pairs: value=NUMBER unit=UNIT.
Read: value=3 unit=kA
